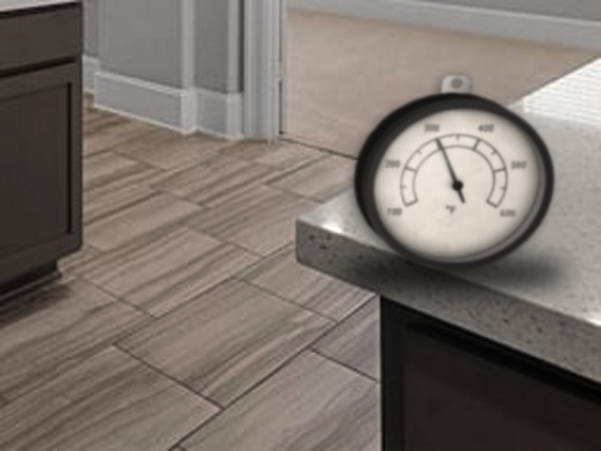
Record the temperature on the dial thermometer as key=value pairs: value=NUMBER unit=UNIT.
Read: value=300 unit=°F
